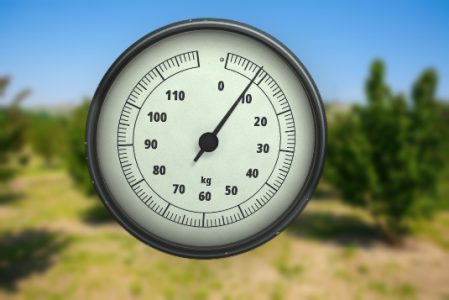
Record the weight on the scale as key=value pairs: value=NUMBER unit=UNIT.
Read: value=8 unit=kg
